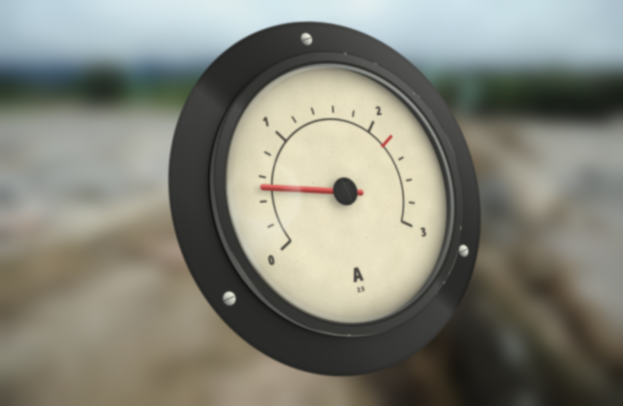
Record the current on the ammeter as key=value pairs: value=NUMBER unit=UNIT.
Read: value=0.5 unit=A
